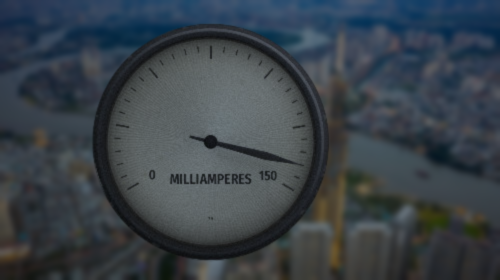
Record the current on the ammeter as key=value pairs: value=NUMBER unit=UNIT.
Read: value=140 unit=mA
